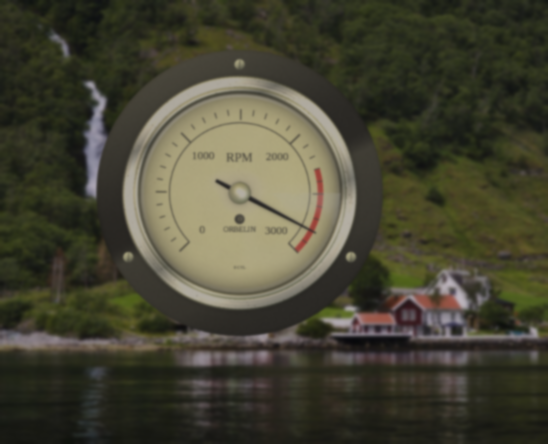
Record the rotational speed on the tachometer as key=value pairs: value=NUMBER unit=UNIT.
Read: value=2800 unit=rpm
